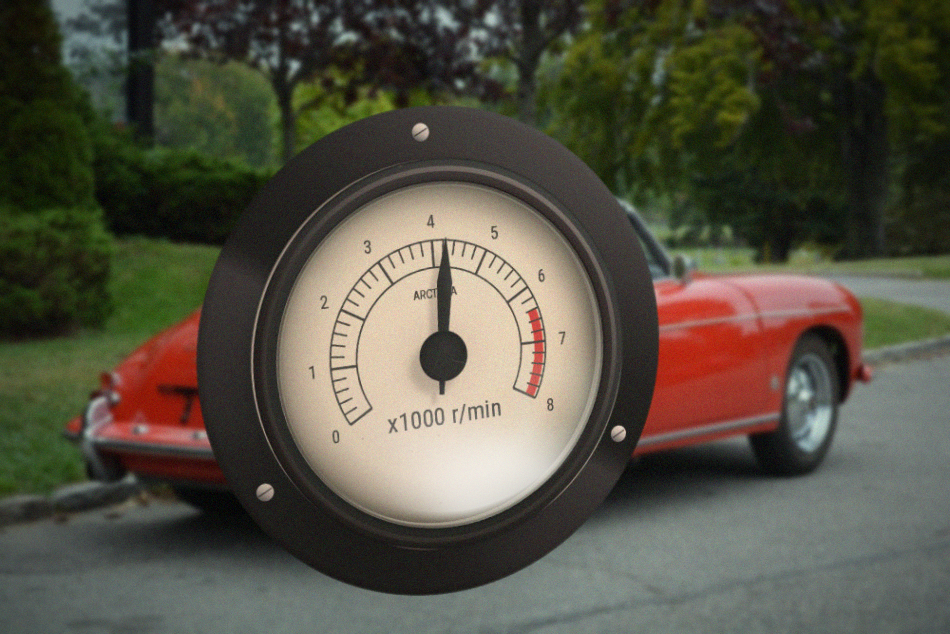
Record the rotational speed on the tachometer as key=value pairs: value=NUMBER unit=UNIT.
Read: value=4200 unit=rpm
